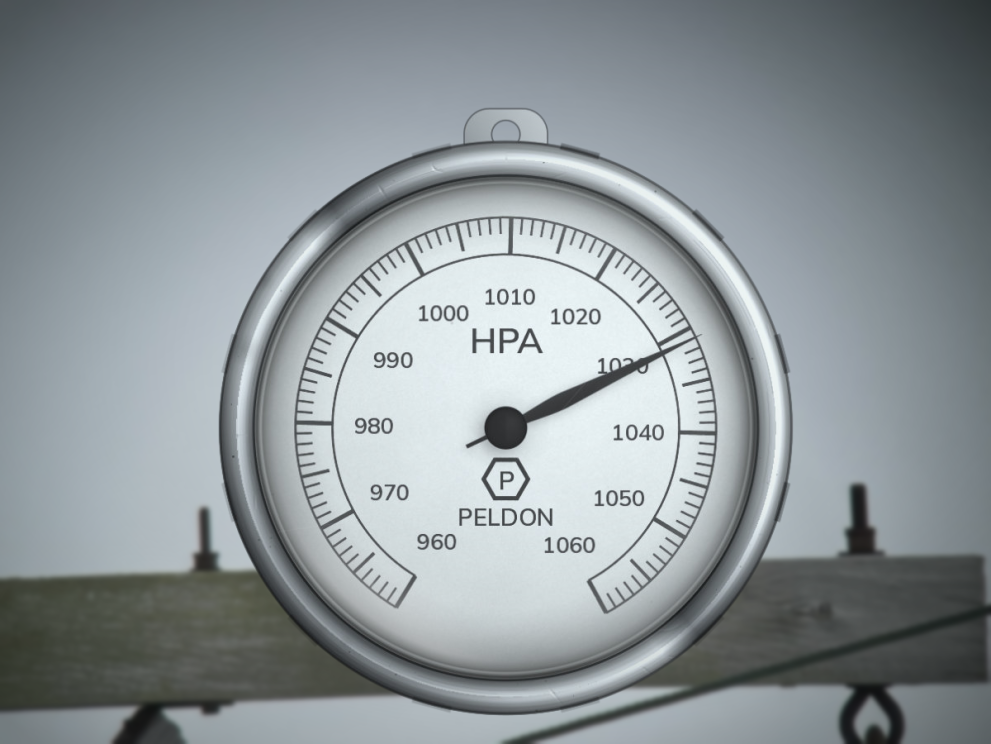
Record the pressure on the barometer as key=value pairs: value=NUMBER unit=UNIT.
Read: value=1031 unit=hPa
